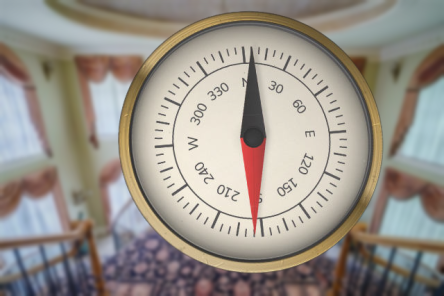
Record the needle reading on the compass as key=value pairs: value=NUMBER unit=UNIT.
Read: value=185 unit=°
